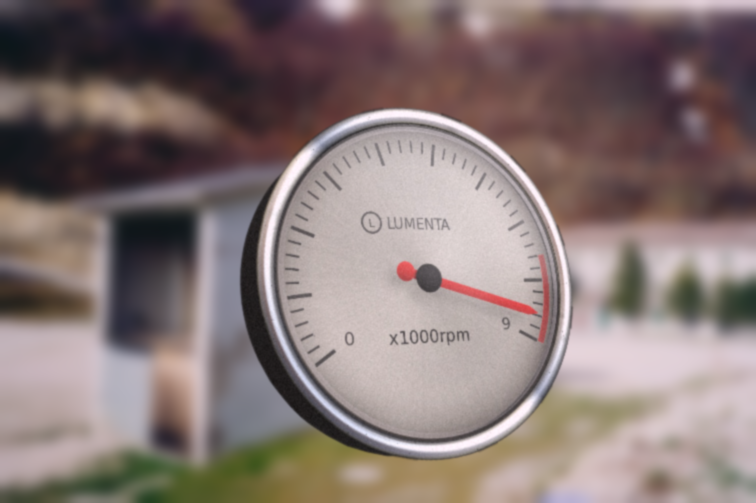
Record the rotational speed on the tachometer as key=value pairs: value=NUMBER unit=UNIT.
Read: value=8600 unit=rpm
